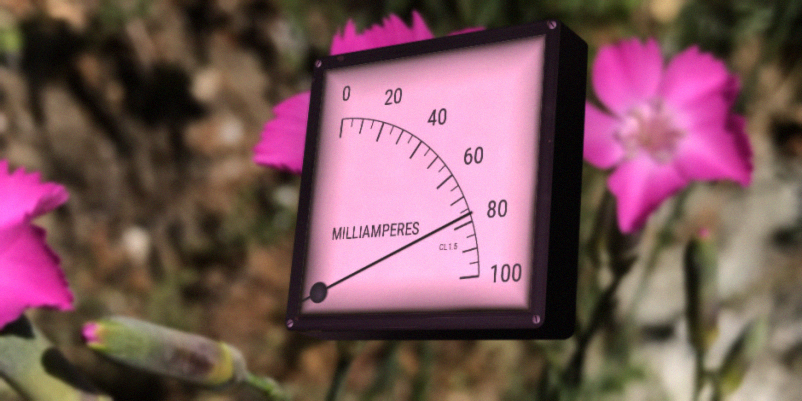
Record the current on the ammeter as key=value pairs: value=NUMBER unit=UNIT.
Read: value=77.5 unit=mA
